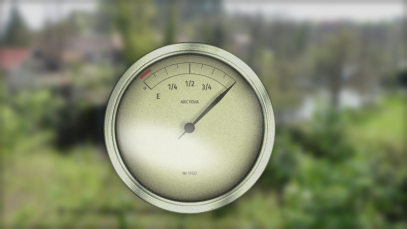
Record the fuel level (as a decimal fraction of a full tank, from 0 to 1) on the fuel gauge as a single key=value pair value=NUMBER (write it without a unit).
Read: value=1
